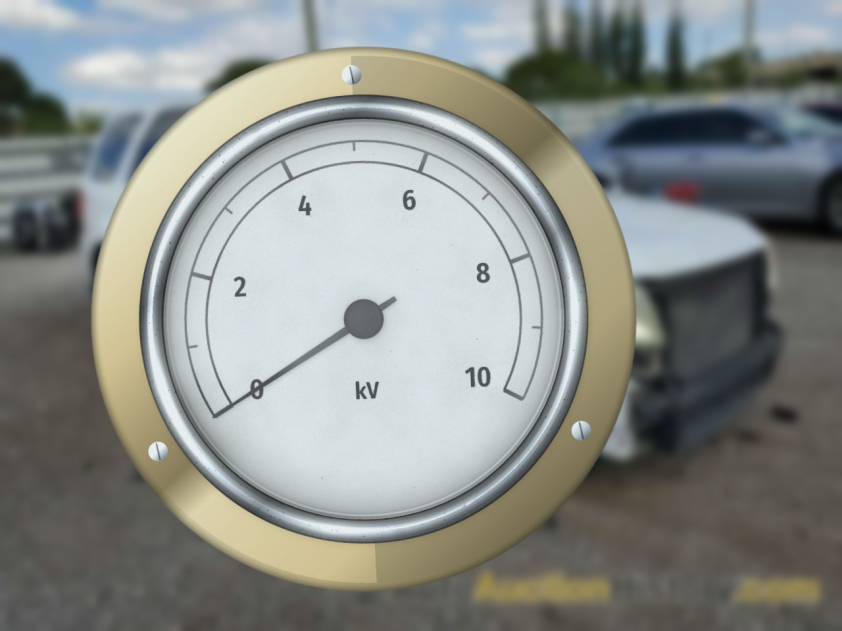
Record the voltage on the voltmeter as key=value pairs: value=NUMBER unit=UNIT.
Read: value=0 unit=kV
